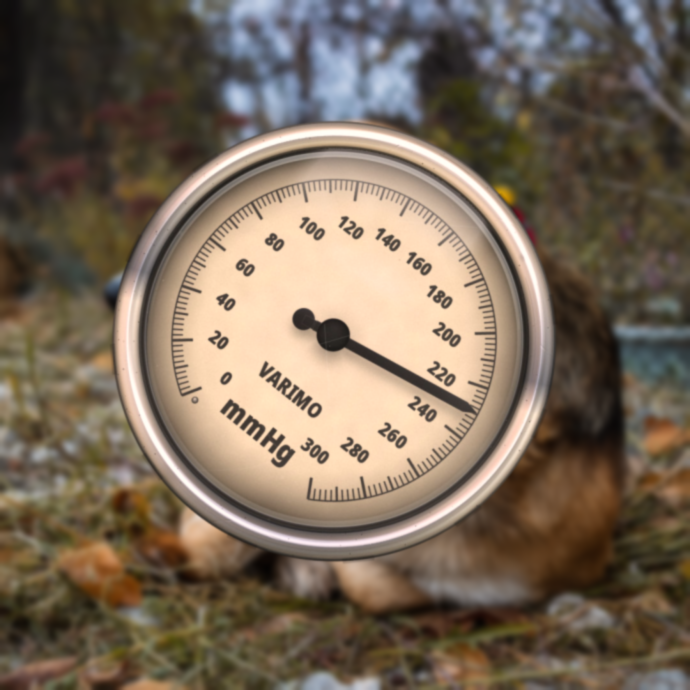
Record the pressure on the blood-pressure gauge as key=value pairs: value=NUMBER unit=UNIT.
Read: value=230 unit=mmHg
